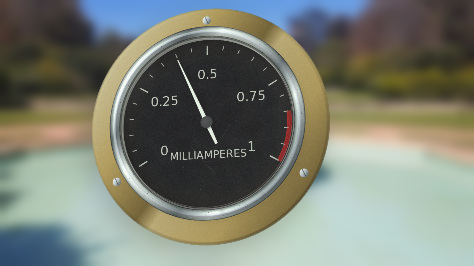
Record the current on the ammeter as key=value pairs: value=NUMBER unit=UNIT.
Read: value=0.4 unit=mA
